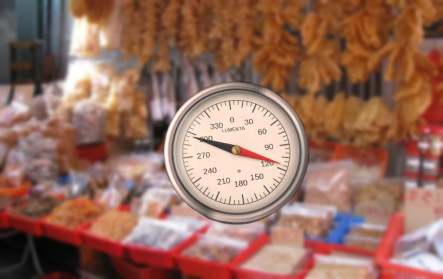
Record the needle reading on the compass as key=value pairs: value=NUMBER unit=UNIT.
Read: value=115 unit=°
